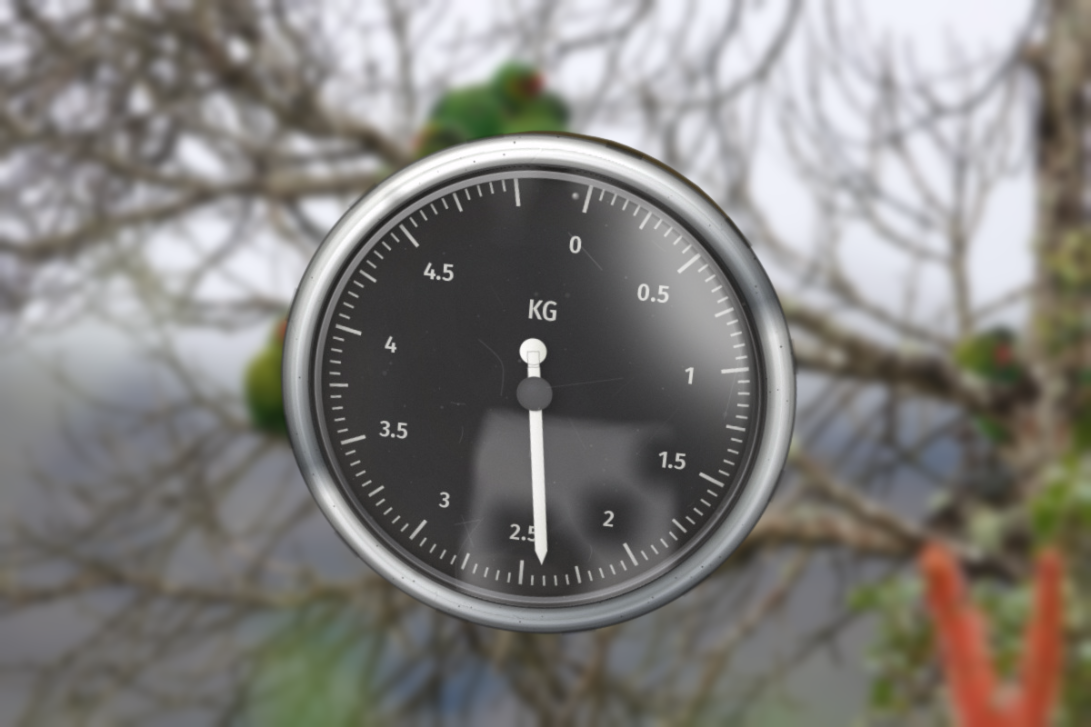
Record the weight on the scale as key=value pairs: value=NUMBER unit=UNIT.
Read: value=2.4 unit=kg
